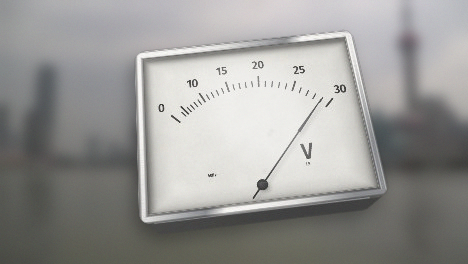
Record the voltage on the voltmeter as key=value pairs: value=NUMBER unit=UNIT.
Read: value=29 unit=V
